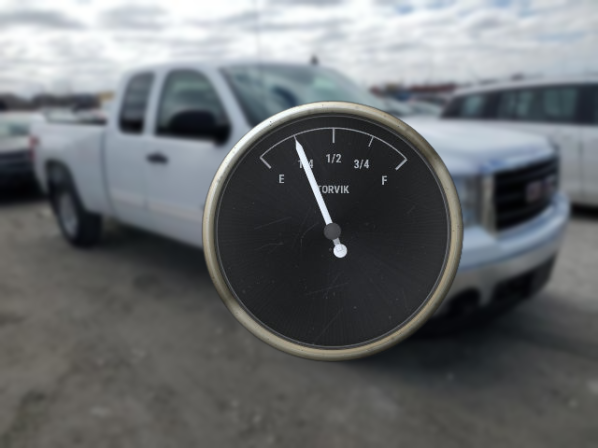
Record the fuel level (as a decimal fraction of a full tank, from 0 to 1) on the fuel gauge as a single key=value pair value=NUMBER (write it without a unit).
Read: value=0.25
